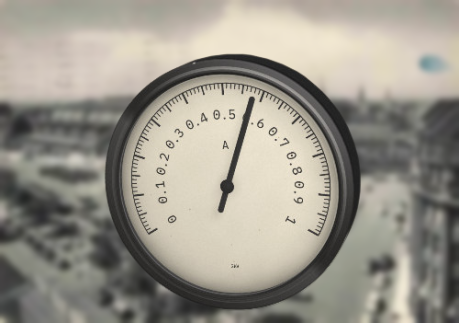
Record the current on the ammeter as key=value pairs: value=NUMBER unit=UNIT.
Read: value=0.58 unit=A
